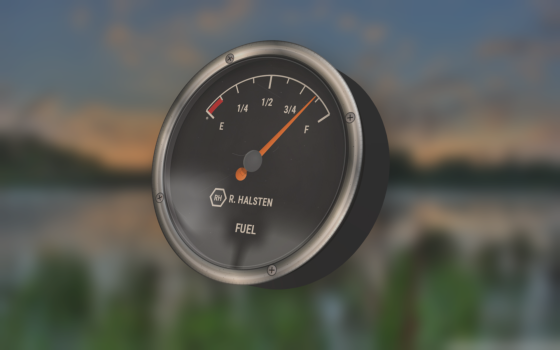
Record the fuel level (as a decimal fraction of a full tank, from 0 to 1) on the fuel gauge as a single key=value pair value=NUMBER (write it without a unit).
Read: value=0.875
